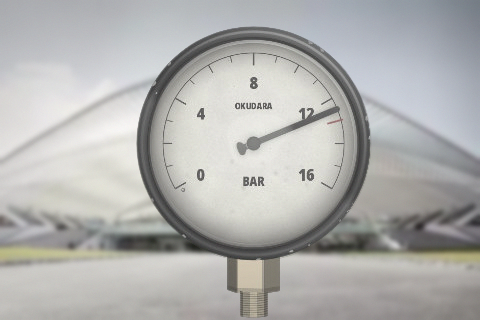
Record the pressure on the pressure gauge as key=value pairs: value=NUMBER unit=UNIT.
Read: value=12.5 unit=bar
